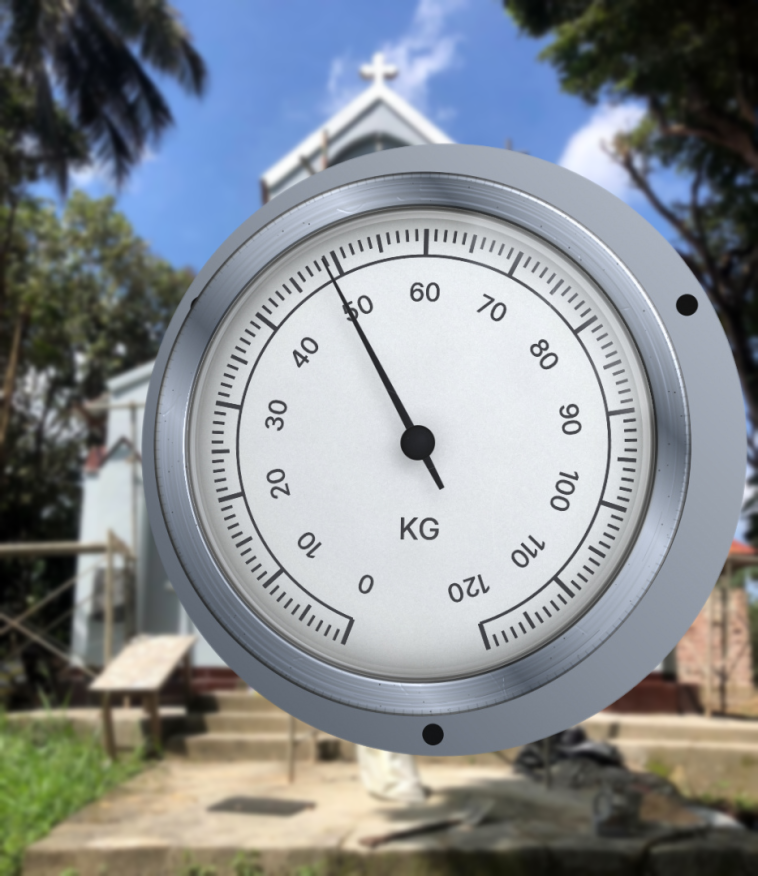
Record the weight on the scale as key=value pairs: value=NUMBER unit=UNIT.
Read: value=49 unit=kg
